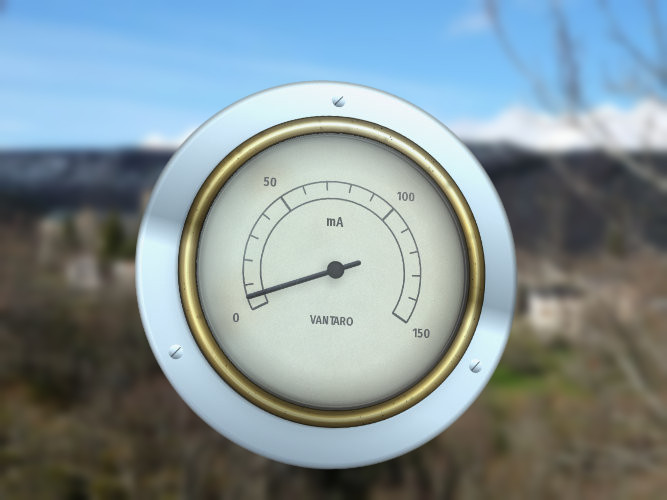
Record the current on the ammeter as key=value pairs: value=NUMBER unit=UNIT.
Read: value=5 unit=mA
